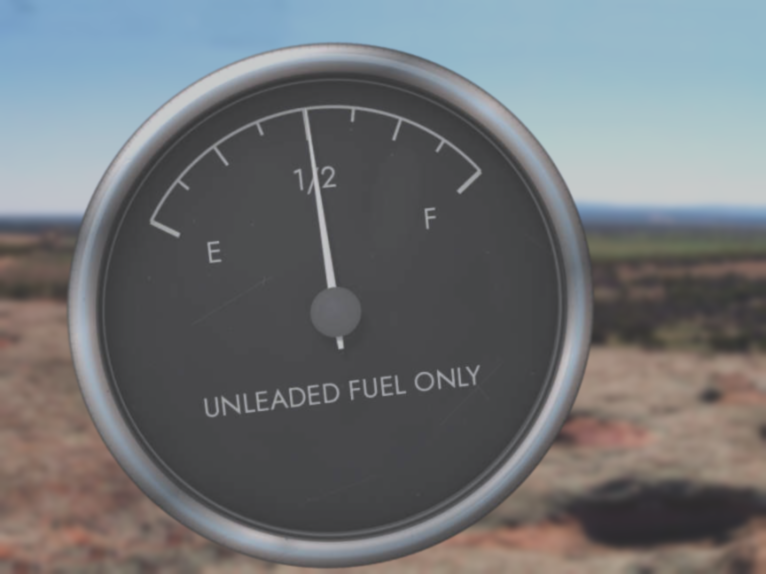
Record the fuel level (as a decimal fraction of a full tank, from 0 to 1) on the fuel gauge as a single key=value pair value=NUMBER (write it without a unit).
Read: value=0.5
